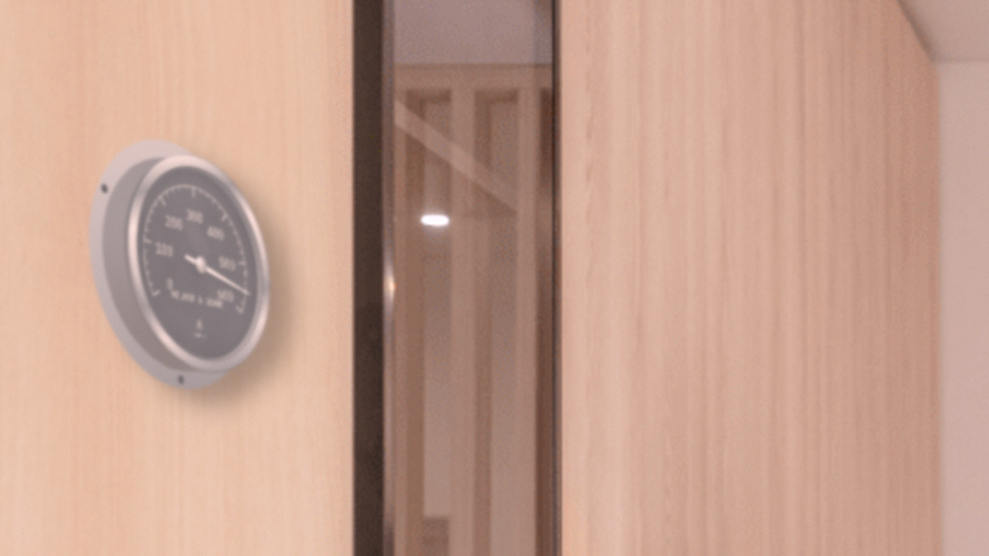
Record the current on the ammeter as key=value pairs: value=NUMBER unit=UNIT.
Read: value=560 unit=A
